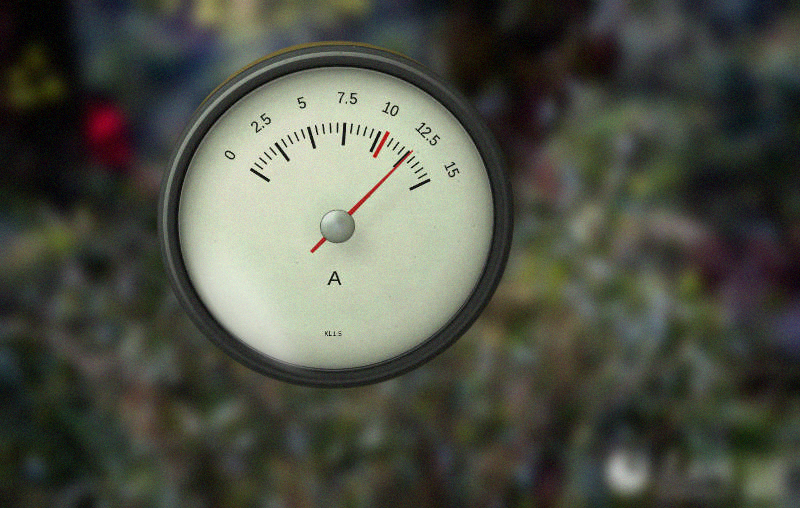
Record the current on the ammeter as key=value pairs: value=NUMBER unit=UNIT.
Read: value=12.5 unit=A
